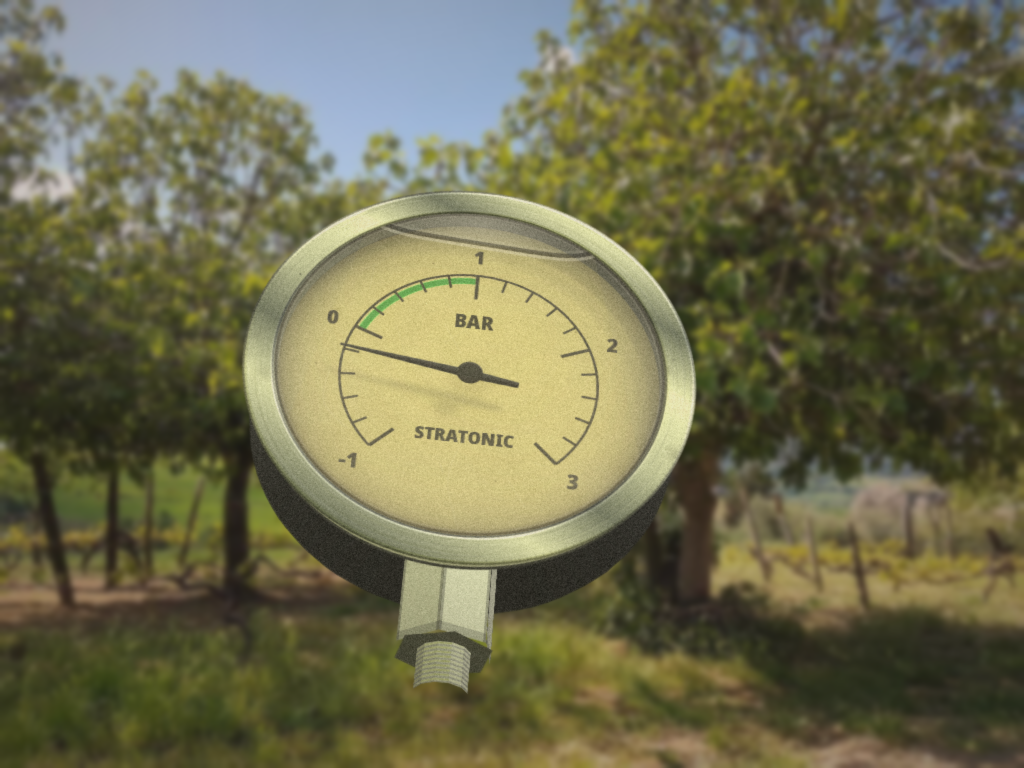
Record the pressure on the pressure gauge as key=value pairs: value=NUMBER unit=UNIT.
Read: value=-0.2 unit=bar
